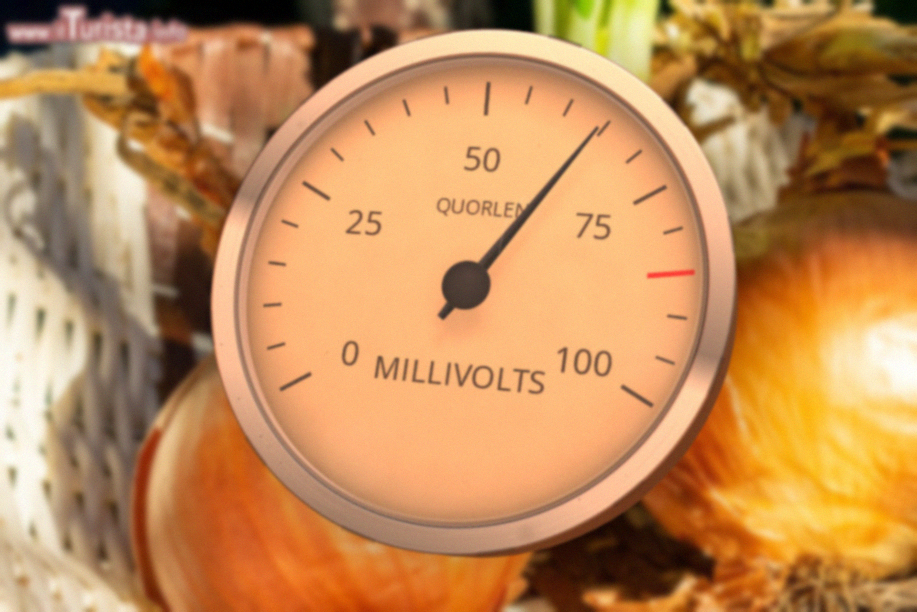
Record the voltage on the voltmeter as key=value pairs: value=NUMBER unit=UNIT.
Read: value=65 unit=mV
